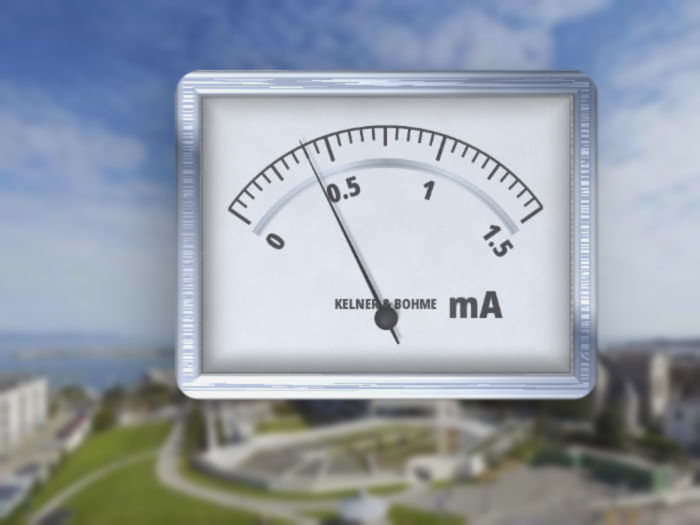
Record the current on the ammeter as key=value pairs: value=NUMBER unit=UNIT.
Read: value=0.4 unit=mA
